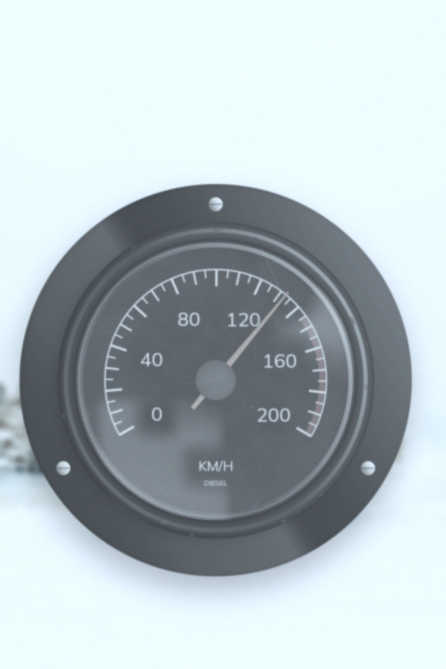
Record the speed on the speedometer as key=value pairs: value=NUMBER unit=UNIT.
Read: value=132.5 unit=km/h
